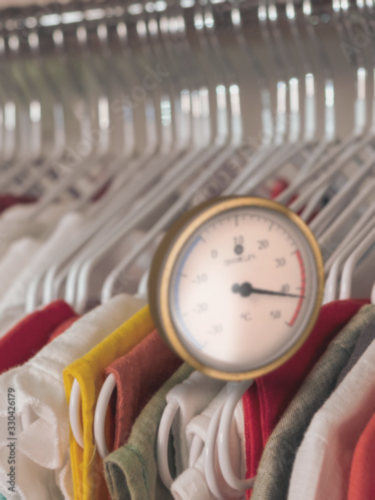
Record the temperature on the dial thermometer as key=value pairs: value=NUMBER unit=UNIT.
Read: value=42 unit=°C
